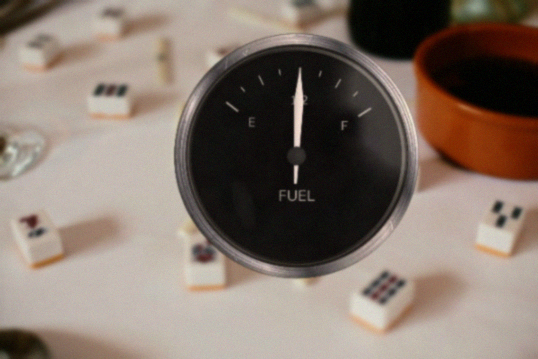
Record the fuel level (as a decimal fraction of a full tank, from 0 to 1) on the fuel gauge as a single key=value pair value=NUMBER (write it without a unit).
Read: value=0.5
